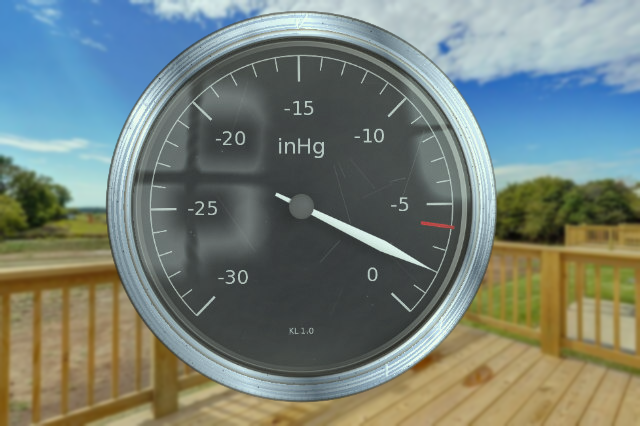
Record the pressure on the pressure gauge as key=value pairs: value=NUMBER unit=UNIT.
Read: value=-2 unit=inHg
